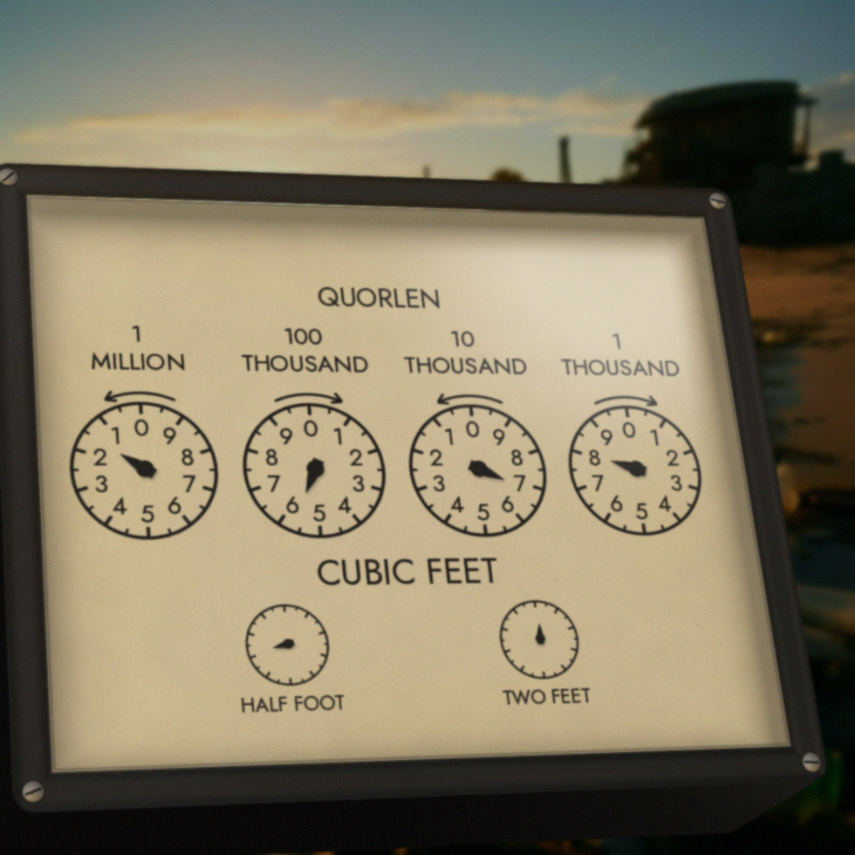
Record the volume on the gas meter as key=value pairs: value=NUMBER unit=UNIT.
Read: value=156800 unit=ft³
